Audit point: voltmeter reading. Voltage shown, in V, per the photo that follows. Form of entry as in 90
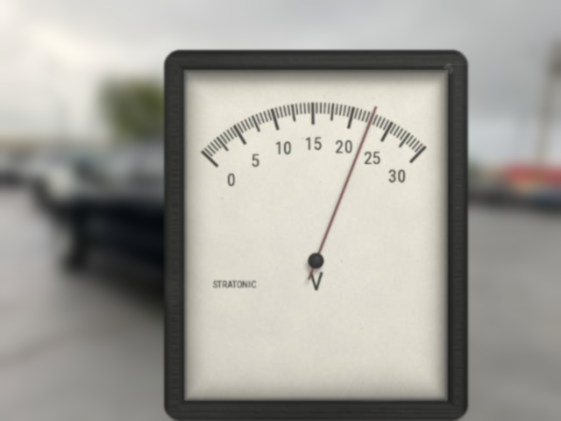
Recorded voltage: 22.5
